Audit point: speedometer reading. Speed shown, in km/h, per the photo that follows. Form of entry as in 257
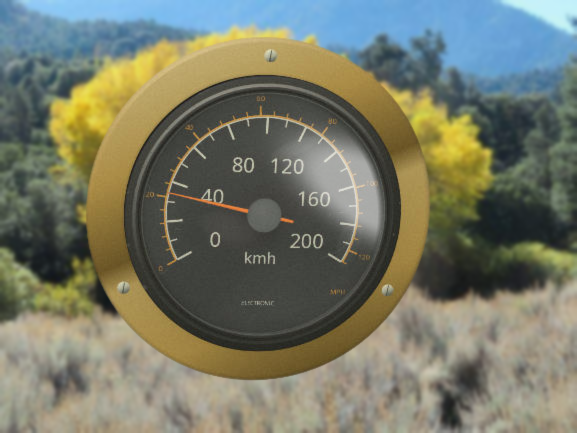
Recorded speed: 35
